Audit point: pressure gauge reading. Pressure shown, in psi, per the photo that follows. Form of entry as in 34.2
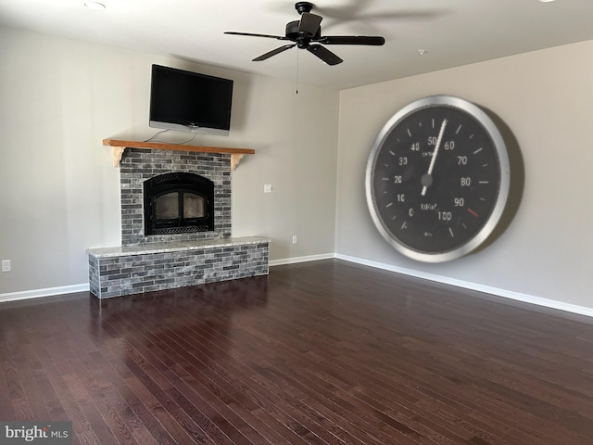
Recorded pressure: 55
